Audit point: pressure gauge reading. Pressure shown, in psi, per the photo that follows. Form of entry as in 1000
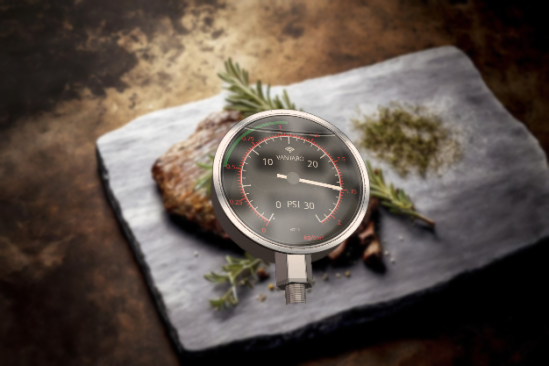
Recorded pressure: 25
